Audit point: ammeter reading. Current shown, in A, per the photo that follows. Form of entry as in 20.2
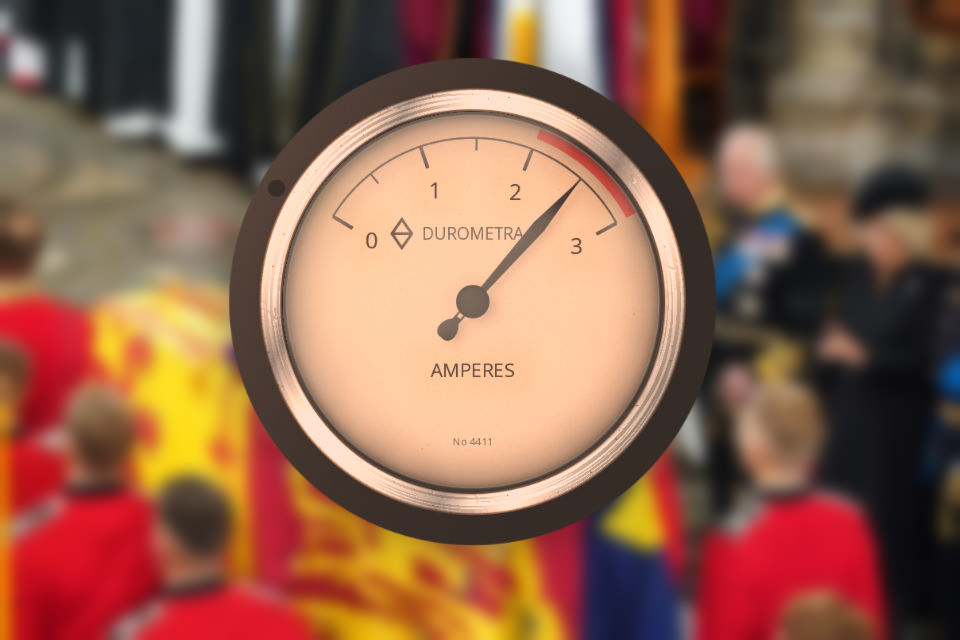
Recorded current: 2.5
